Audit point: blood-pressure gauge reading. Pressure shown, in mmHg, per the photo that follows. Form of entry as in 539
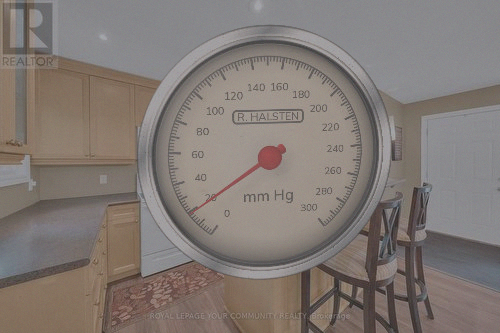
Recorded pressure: 20
